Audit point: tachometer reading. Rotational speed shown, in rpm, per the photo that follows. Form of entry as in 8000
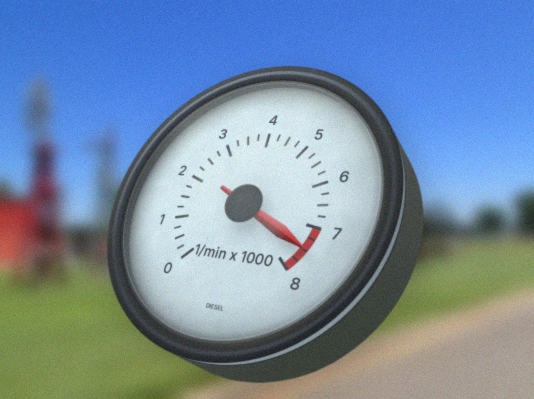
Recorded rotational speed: 7500
